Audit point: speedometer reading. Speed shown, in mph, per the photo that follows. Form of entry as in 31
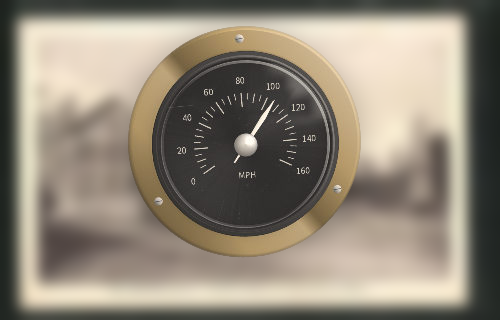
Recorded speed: 105
